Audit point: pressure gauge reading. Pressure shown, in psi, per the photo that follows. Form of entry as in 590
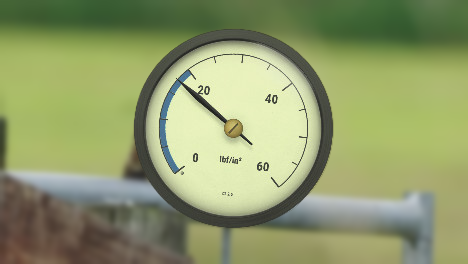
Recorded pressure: 17.5
